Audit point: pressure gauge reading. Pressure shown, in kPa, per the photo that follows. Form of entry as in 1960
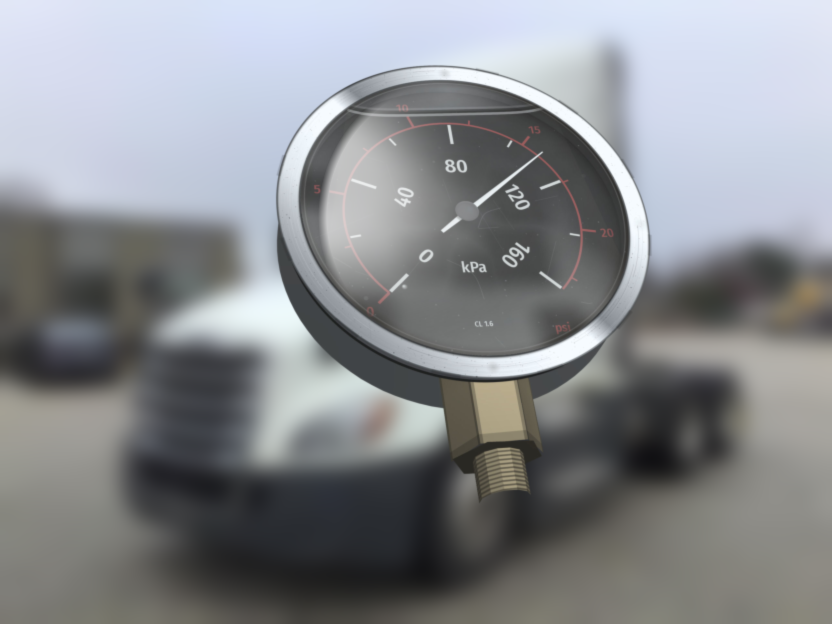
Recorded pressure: 110
